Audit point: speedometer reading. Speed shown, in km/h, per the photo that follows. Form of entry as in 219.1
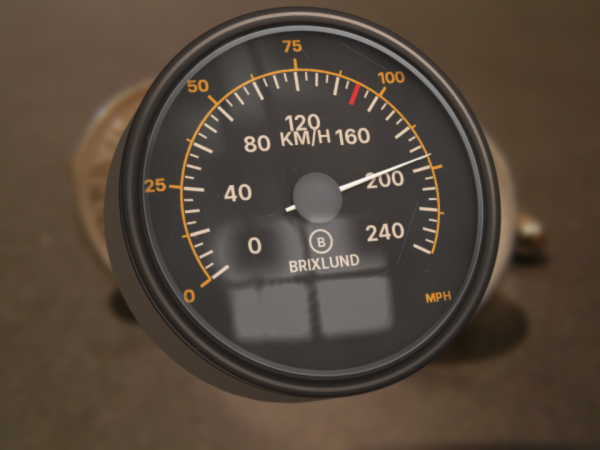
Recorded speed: 195
